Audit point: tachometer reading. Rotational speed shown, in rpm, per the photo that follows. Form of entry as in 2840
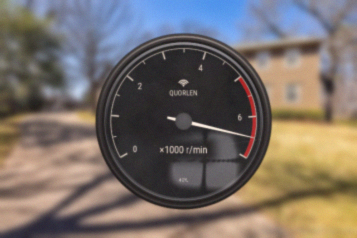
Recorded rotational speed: 6500
